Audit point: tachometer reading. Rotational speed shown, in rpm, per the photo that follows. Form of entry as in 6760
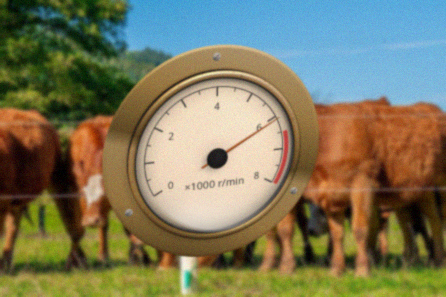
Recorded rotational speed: 6000
